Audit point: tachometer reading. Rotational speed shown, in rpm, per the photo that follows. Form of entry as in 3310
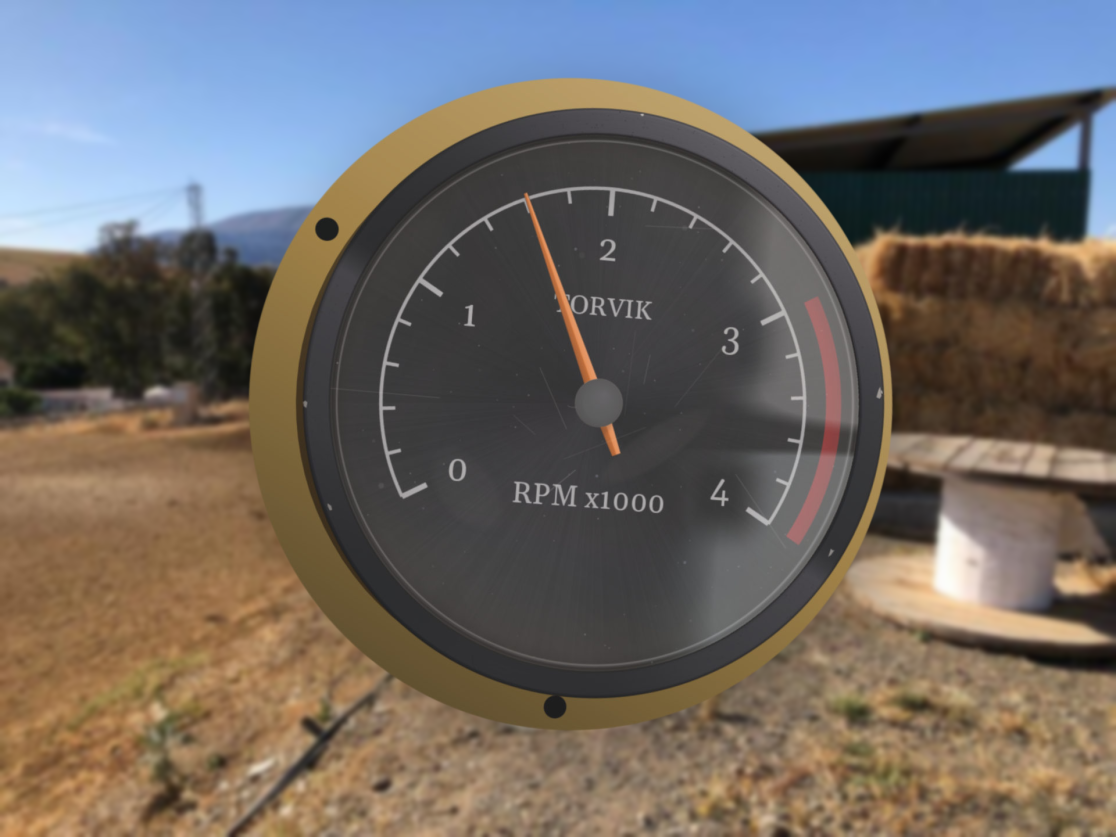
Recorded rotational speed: 1600
